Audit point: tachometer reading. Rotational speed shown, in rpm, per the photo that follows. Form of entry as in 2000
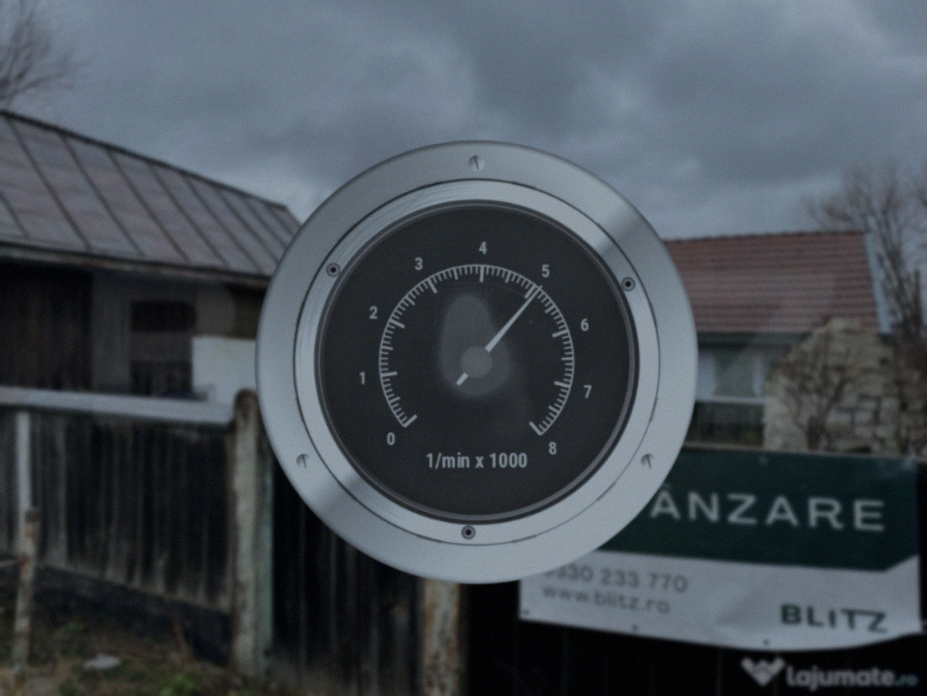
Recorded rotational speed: 5100
